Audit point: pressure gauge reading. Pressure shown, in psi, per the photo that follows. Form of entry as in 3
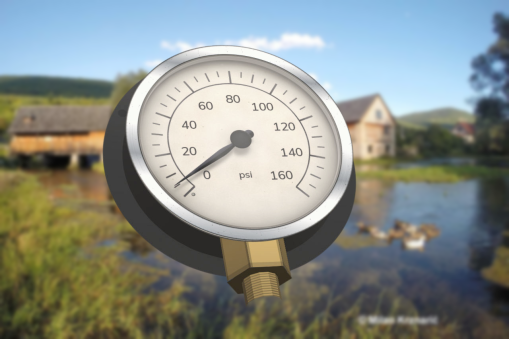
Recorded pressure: 5
